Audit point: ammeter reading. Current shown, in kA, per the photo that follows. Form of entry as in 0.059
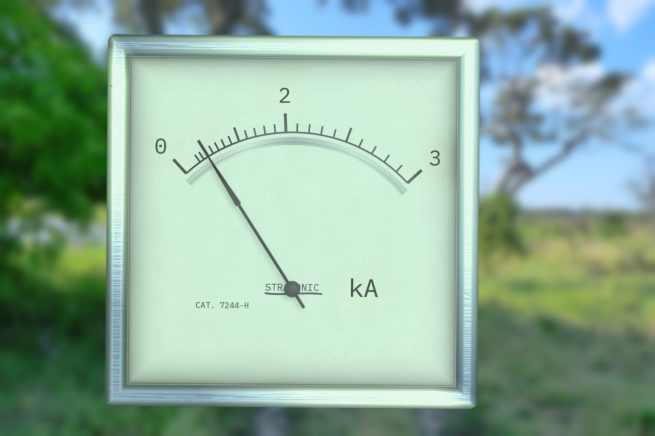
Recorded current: 1
